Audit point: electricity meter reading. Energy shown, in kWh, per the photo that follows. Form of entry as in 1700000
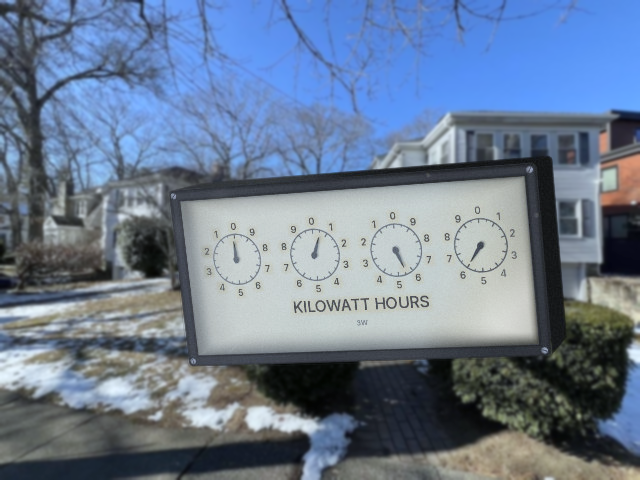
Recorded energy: 56
